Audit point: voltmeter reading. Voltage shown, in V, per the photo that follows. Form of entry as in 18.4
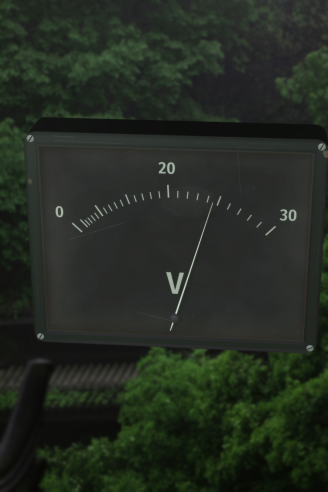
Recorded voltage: 24.5
